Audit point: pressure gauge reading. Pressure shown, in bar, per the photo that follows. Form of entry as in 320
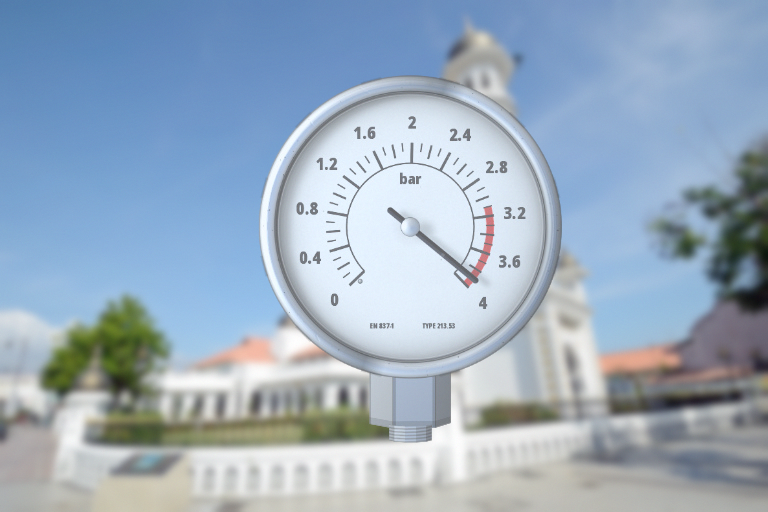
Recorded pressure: 3.9
